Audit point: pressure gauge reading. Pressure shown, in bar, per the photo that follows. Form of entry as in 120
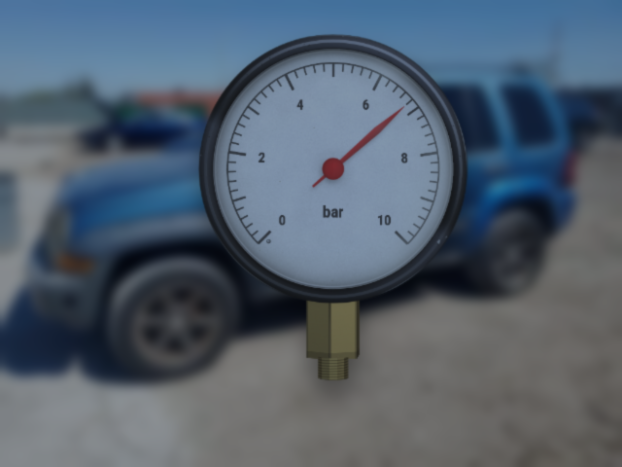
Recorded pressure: 6.8
